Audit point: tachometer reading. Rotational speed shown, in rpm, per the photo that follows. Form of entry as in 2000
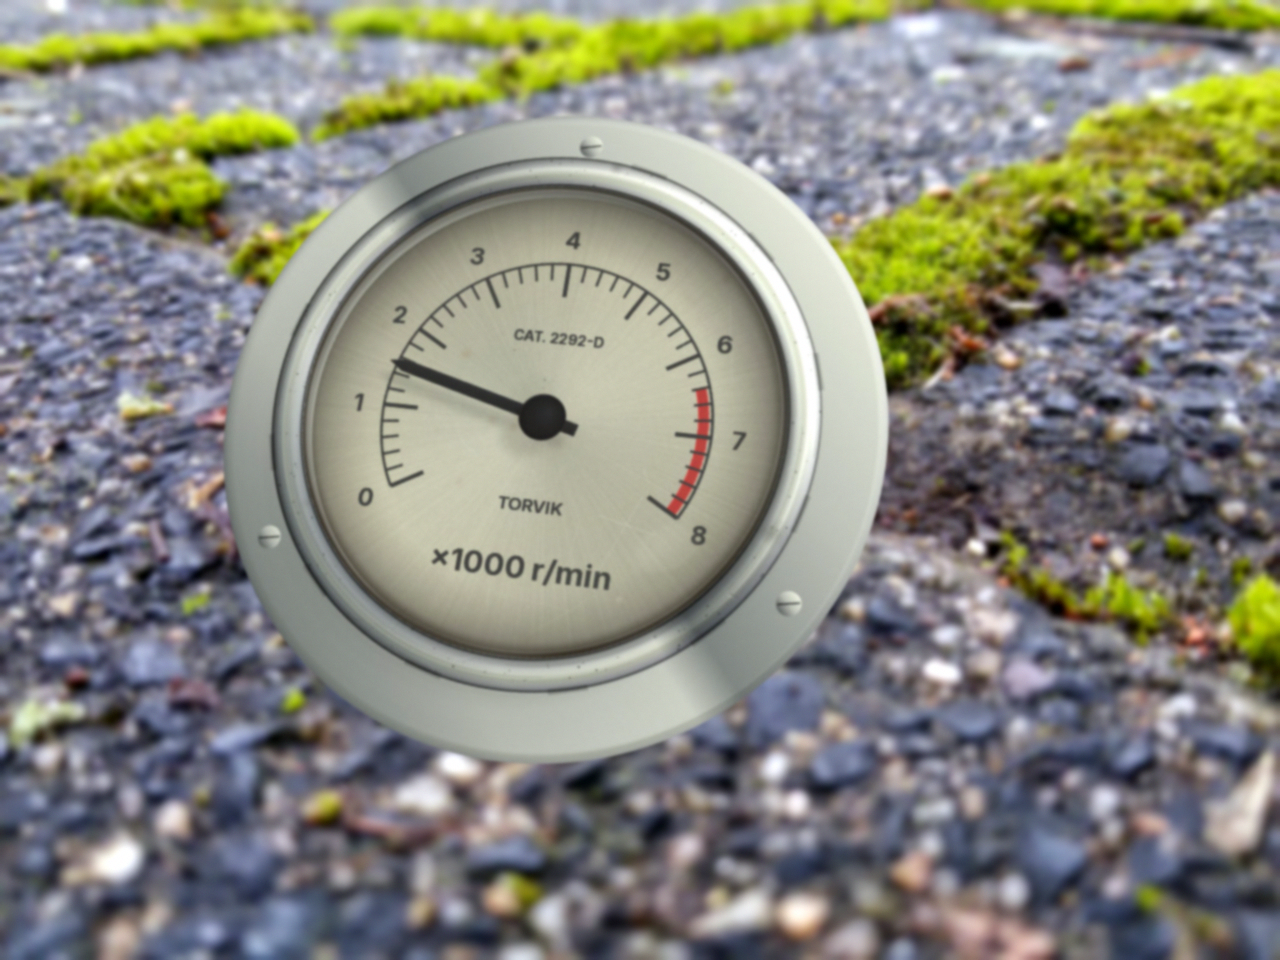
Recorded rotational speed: 1500
